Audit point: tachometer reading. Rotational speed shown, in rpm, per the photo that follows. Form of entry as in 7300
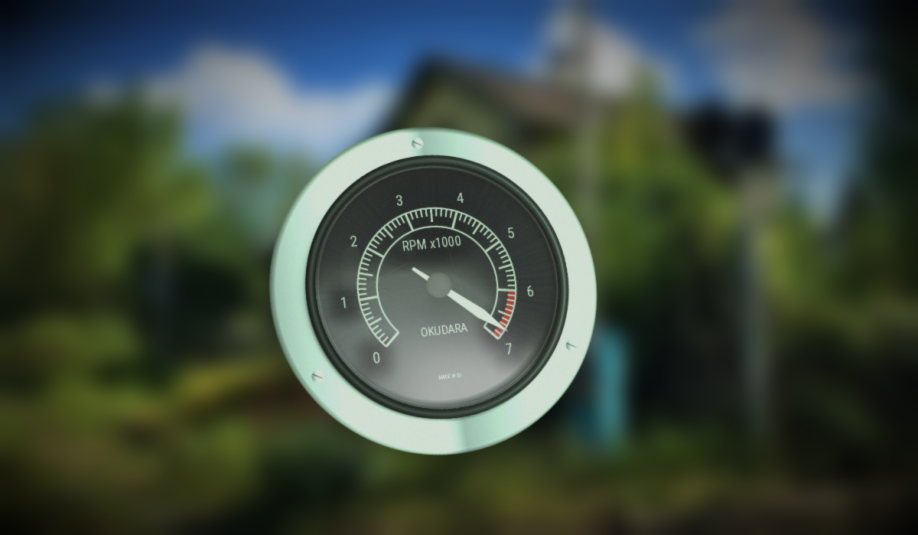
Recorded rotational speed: 6800
